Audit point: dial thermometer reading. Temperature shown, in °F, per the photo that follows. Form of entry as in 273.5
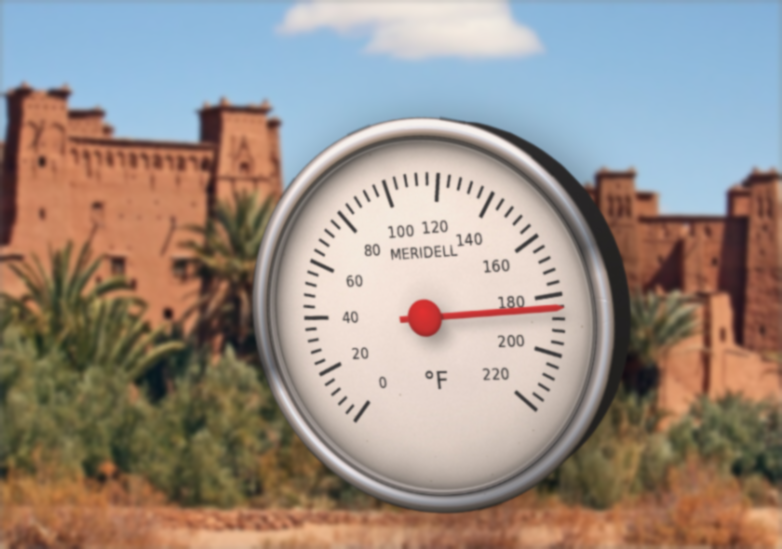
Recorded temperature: 184
